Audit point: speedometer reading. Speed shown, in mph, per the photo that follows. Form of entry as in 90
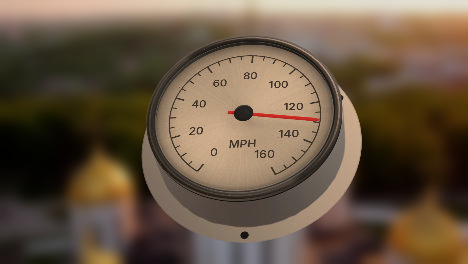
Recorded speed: 130
